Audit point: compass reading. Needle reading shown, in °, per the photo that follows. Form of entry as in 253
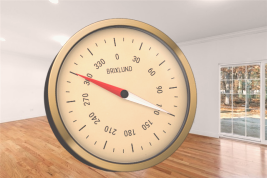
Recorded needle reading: 300
